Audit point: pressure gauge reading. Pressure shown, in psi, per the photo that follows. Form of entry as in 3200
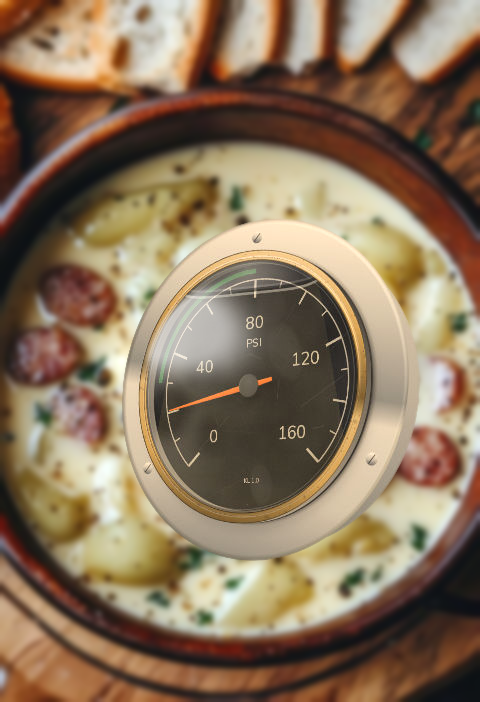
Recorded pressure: 20
